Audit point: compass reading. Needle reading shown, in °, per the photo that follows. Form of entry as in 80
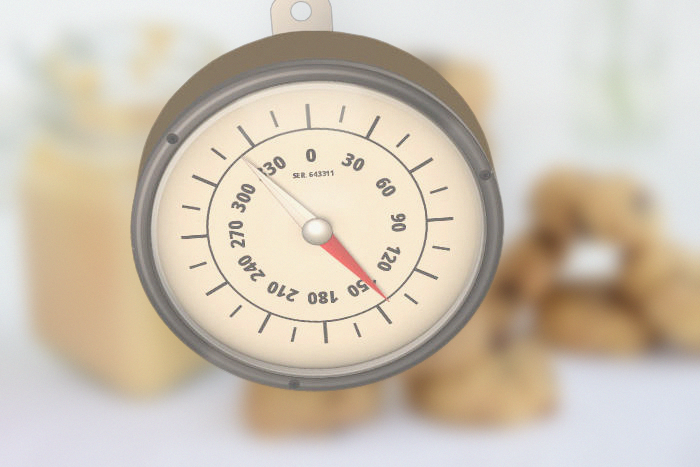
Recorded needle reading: 142.5
